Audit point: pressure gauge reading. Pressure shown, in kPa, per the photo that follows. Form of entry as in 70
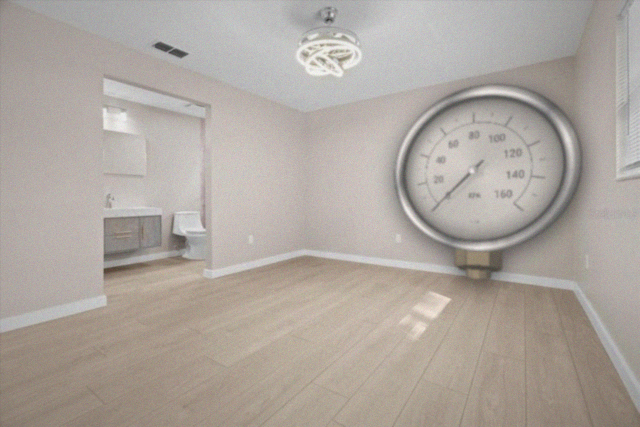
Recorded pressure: 0
